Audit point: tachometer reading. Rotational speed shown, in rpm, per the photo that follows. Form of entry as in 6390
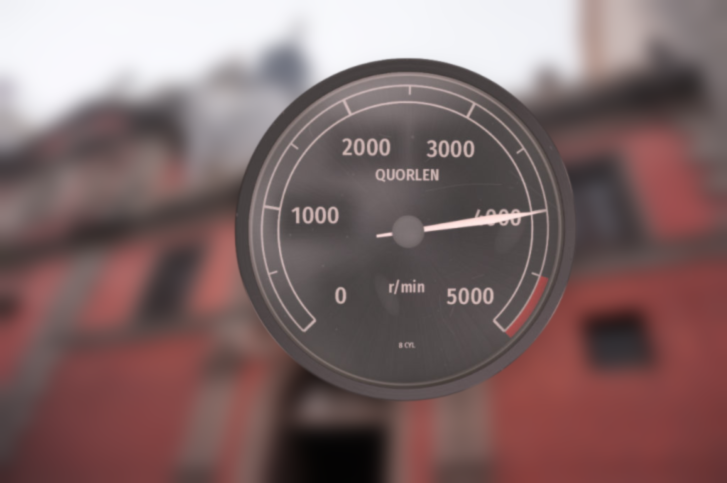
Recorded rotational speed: 4000
